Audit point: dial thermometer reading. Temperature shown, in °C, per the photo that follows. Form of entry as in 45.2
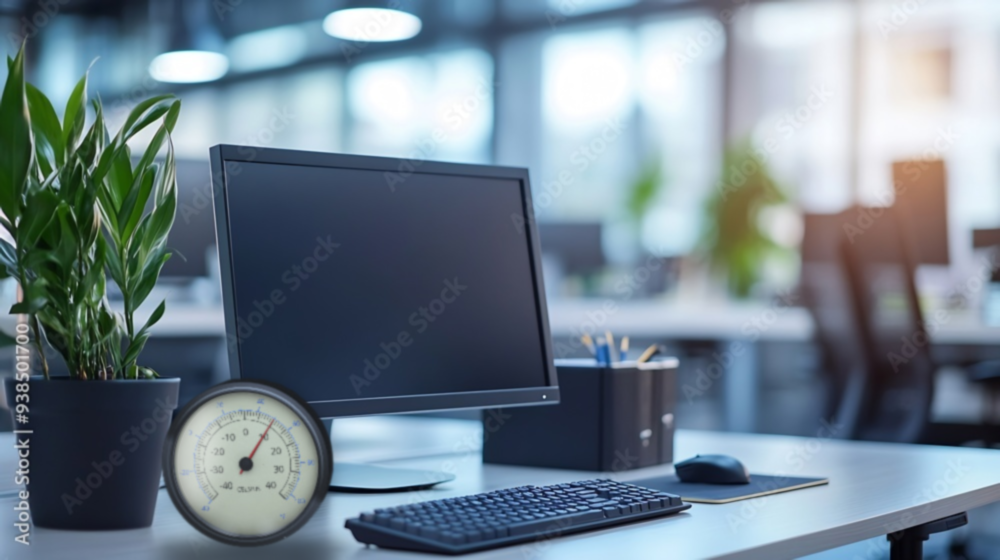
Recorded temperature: 10
